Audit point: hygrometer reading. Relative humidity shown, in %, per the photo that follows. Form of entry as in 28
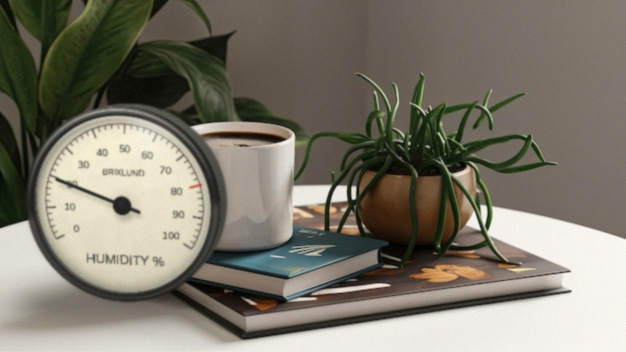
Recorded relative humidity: 20
